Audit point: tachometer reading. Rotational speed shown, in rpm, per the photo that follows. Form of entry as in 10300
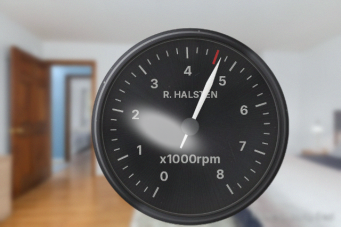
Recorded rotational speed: 4700
